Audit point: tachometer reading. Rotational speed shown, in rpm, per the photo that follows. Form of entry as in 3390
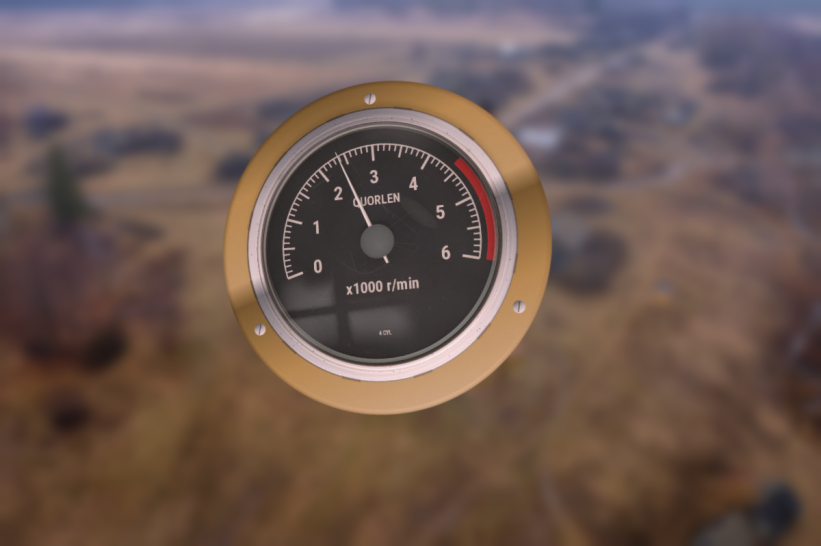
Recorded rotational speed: 2400
